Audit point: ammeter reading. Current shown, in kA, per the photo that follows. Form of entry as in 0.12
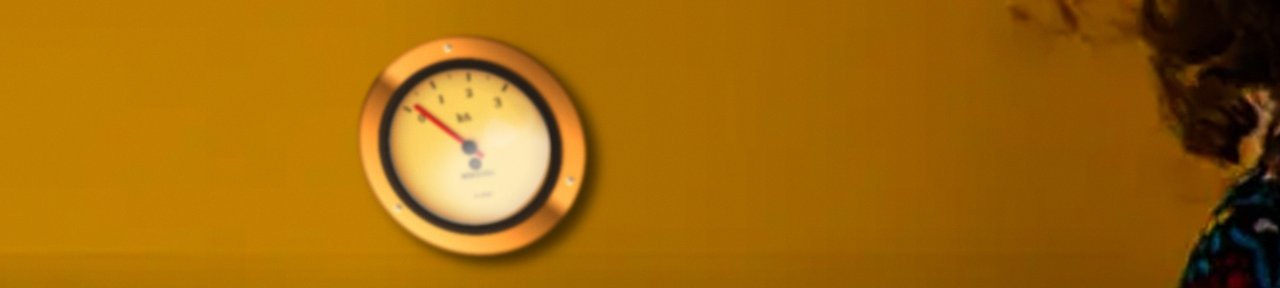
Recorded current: 0.25
